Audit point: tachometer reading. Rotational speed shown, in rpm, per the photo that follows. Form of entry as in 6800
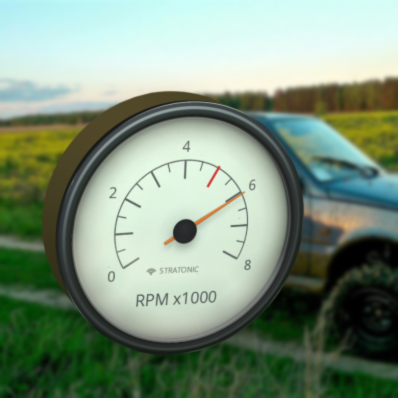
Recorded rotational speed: 6000
